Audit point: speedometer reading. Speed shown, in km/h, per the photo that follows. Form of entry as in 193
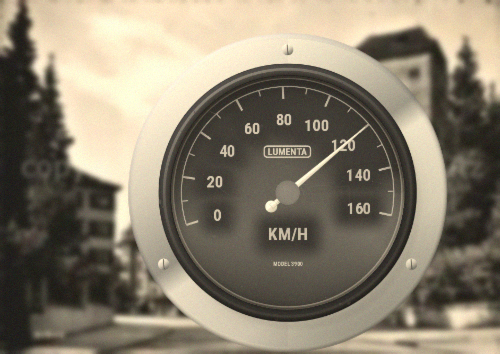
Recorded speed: 120
